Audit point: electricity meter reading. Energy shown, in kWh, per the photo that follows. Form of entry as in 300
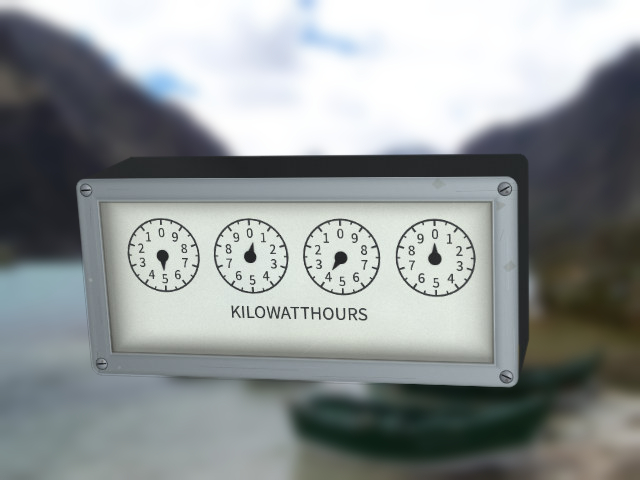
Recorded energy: 5040
